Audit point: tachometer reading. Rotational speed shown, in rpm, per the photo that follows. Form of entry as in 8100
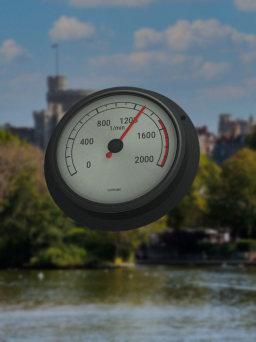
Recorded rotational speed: 1300
